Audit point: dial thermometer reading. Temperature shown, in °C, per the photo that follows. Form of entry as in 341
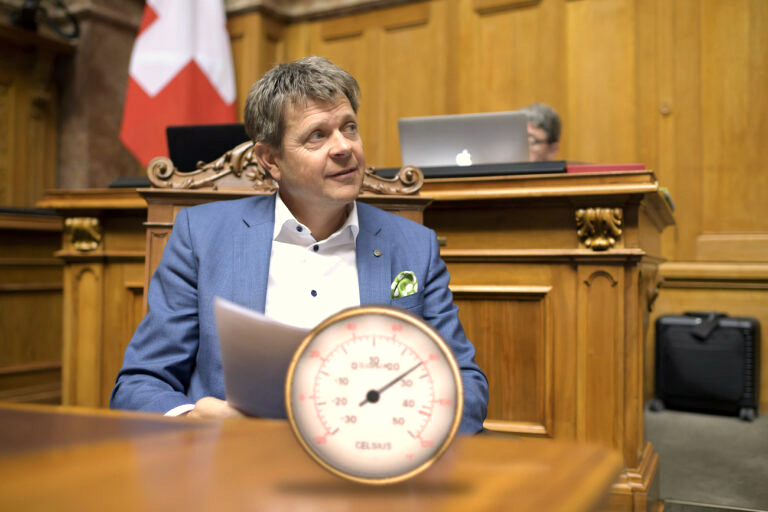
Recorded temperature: 26
